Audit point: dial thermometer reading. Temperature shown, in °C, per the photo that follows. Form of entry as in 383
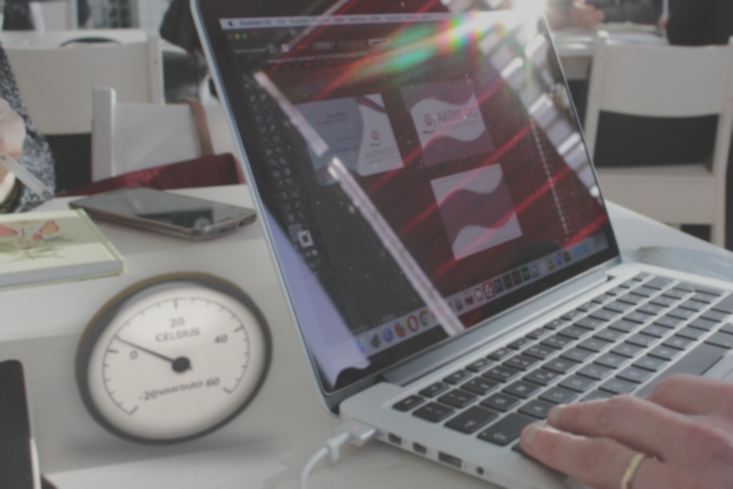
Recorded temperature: 4
